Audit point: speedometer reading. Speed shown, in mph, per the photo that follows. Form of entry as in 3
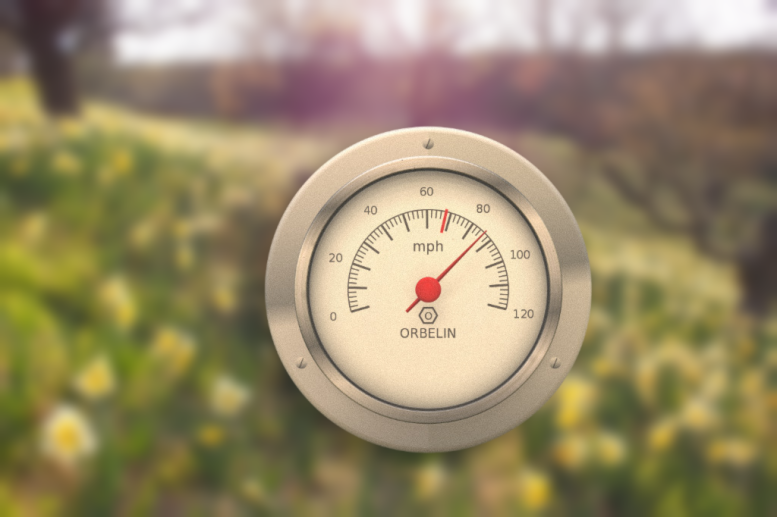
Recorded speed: 86
